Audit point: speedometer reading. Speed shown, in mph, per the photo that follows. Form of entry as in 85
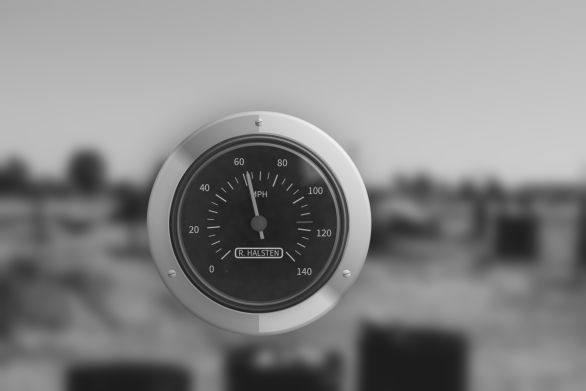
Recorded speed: 62.5
